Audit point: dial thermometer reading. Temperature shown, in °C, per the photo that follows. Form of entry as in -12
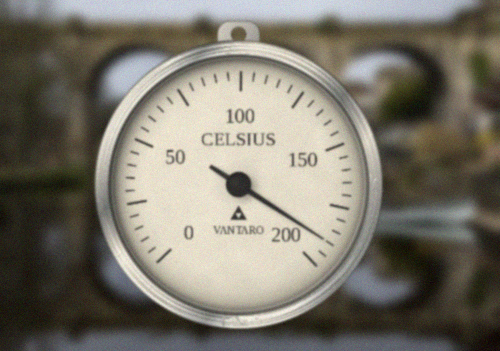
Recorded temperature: 190
